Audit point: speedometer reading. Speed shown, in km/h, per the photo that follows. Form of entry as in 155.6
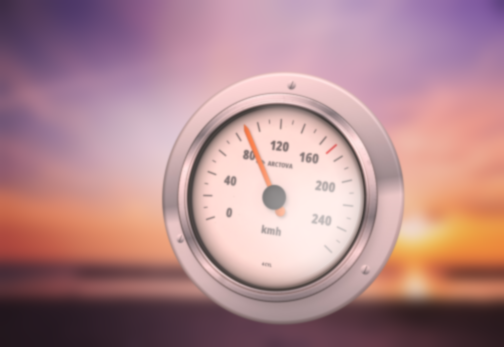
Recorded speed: 90
